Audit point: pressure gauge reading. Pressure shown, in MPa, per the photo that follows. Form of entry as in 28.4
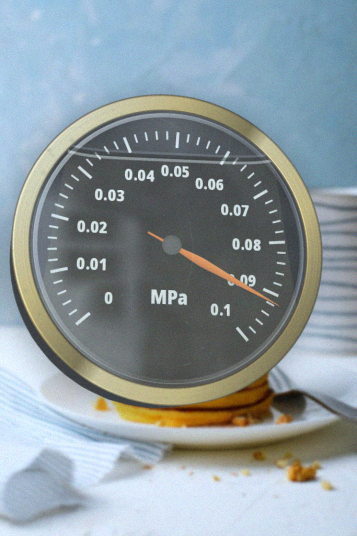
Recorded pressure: 0.092
